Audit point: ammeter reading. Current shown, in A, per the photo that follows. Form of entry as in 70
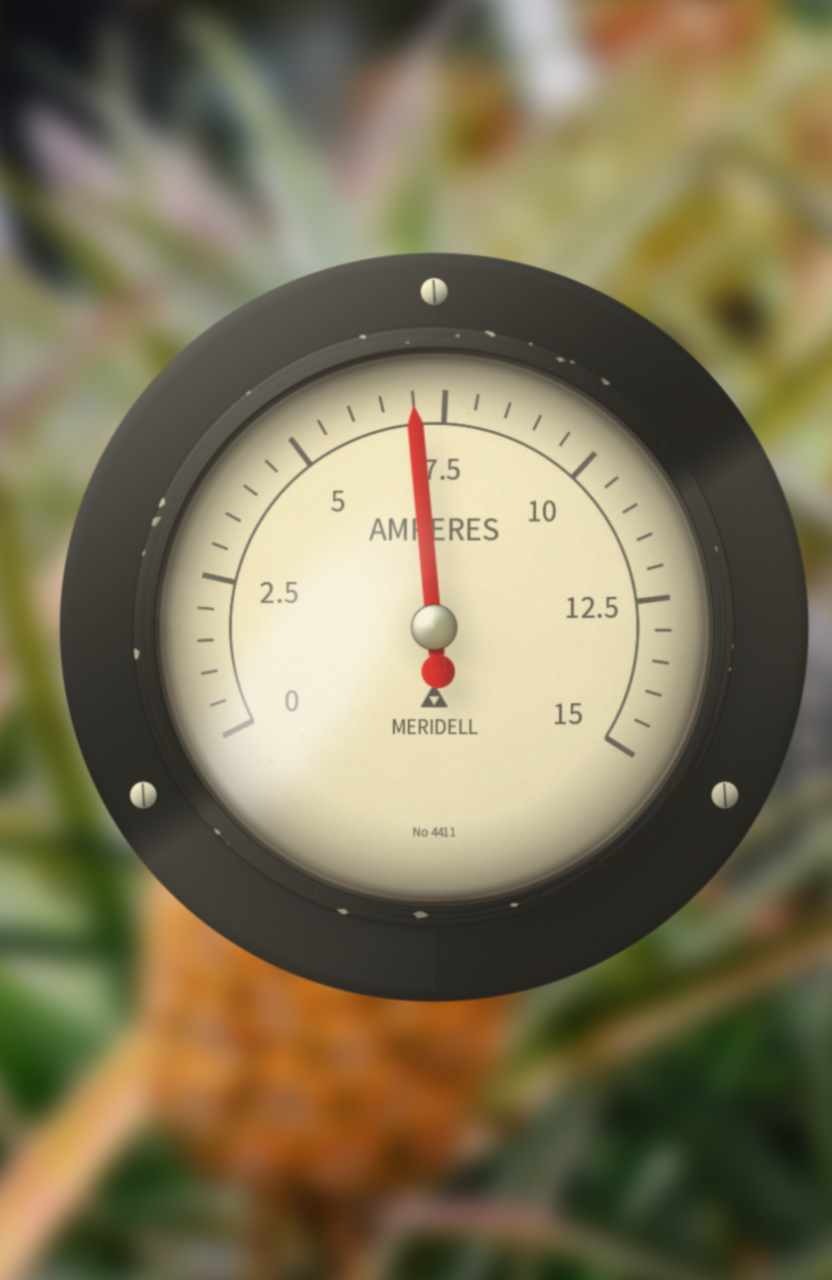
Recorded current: 7
